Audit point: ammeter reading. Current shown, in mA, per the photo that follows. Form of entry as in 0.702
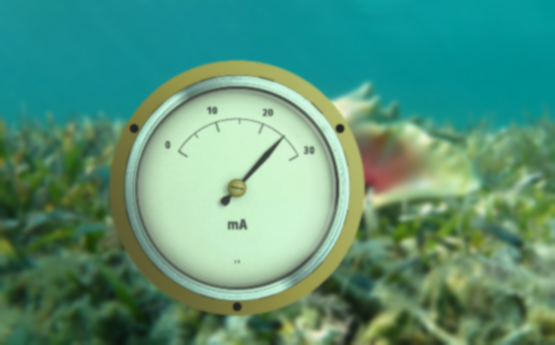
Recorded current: 25
